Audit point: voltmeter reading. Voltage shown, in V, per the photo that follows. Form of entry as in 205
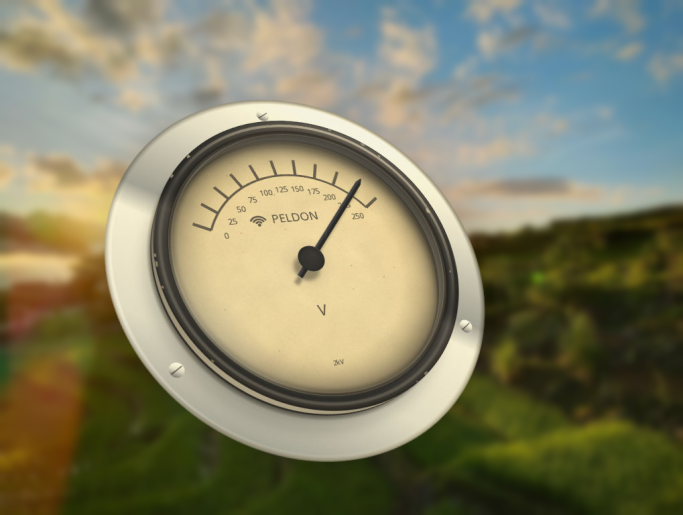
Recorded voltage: 225
